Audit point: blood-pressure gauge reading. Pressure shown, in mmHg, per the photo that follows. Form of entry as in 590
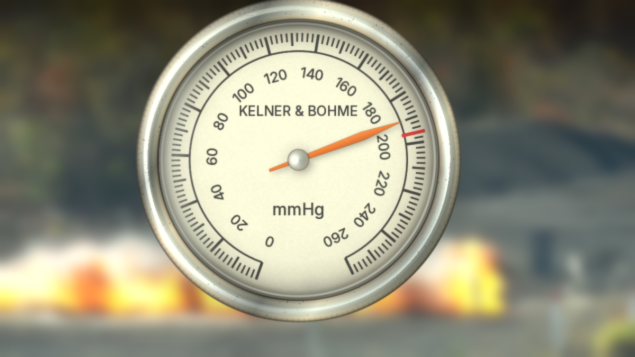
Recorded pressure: 190
